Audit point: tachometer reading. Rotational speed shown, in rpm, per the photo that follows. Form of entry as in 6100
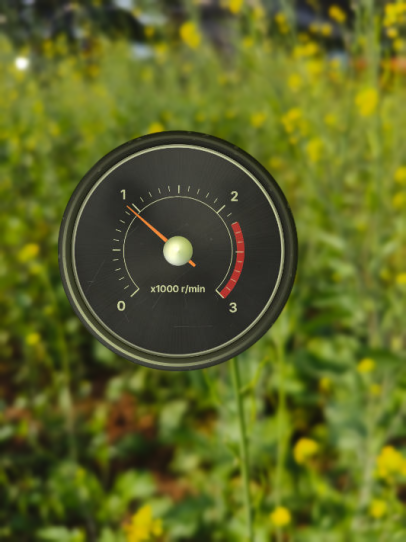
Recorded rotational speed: 950
